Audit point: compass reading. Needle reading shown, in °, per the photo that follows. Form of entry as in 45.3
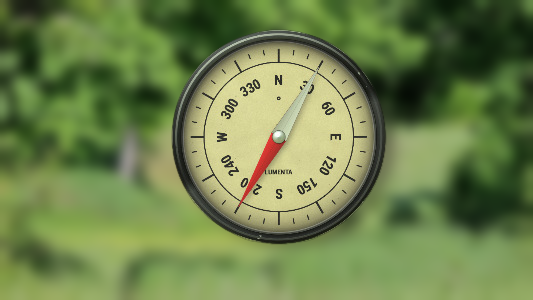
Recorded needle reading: 210
